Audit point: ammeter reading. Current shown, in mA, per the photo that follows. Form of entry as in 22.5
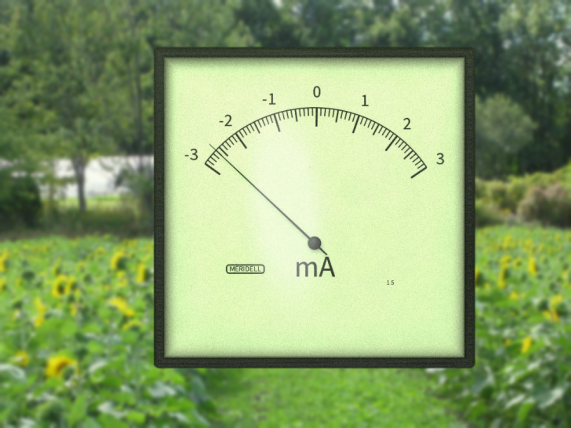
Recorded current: -2.6
